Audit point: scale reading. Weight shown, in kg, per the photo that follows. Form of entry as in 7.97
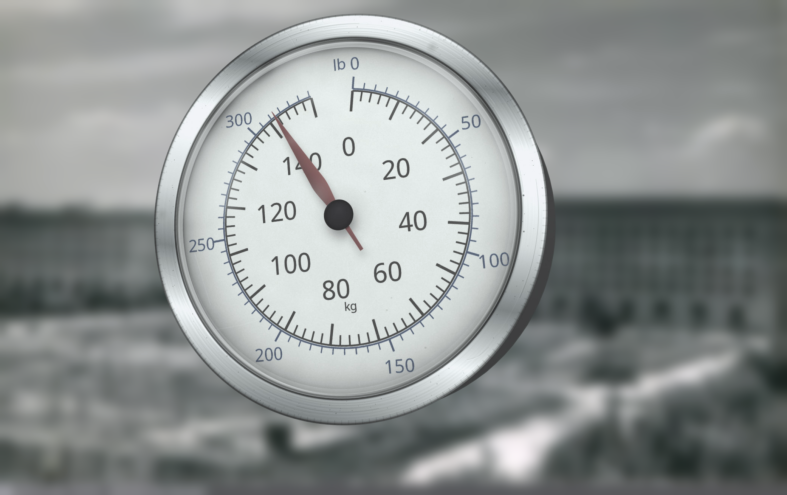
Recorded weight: 142
